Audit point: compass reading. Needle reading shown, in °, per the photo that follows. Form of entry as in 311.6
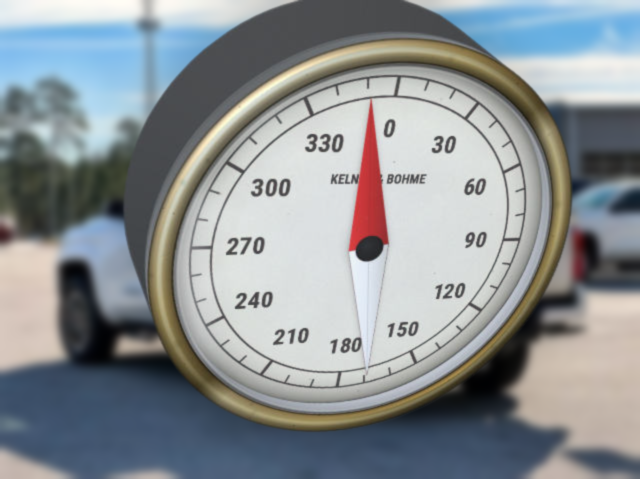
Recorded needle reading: 350
